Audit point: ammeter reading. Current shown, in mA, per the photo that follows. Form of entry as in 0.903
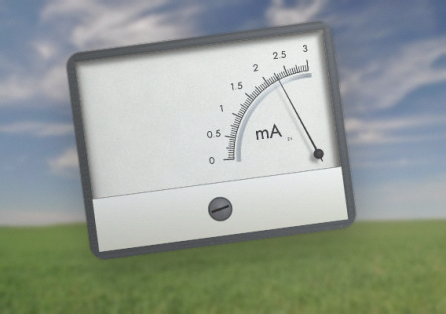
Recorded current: 2.25
